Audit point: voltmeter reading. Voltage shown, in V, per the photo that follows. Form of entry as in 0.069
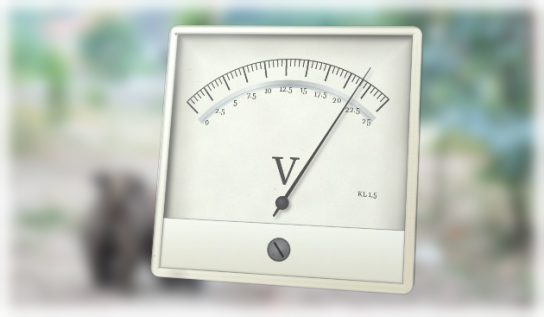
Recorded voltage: 21.5
